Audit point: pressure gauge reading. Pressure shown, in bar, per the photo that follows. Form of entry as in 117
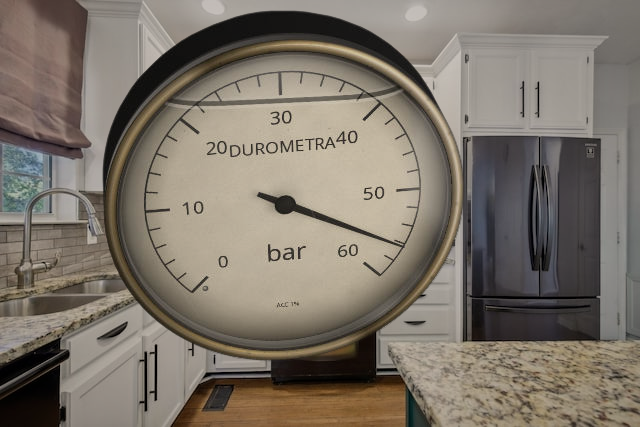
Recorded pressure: 56
